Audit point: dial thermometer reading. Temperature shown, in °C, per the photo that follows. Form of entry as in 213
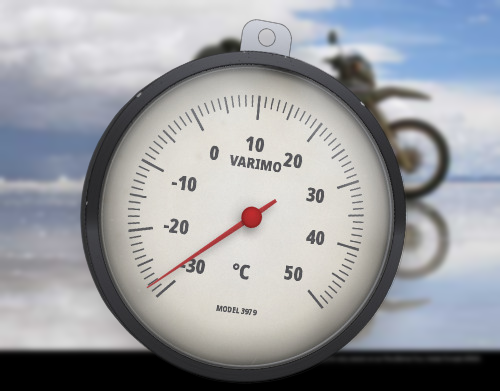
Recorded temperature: -28
